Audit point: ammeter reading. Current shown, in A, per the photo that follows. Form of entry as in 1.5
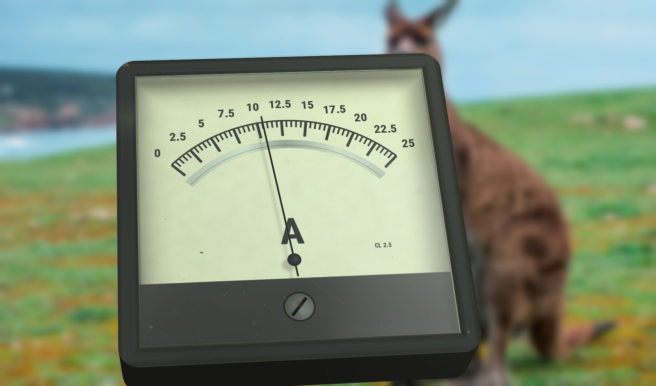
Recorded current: 10.5
